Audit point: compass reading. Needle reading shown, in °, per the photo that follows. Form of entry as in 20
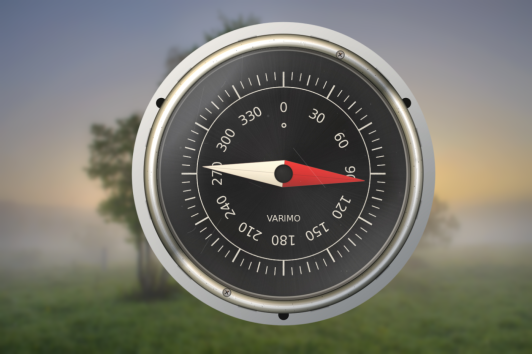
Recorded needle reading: 95
